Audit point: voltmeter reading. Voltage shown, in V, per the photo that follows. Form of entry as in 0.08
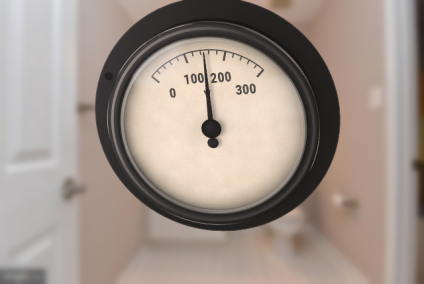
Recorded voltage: 150
